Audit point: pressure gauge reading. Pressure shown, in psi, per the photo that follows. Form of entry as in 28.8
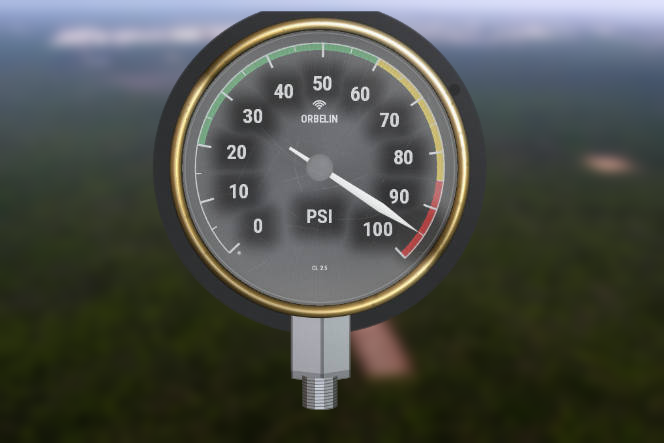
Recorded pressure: 95
